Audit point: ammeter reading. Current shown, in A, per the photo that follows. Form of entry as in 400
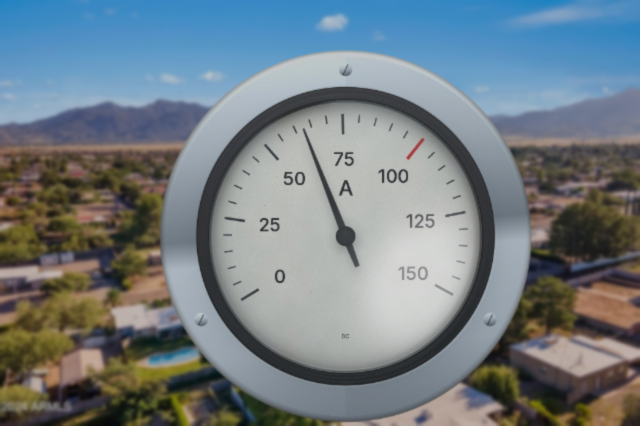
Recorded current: 62.5
